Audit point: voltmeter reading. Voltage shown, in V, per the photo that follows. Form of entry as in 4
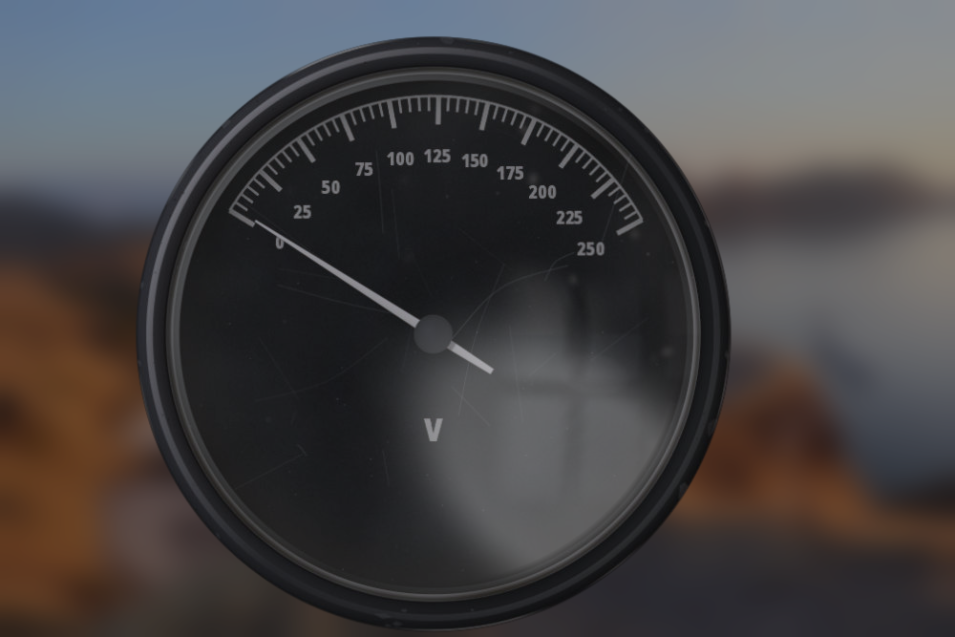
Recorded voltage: 2.5
